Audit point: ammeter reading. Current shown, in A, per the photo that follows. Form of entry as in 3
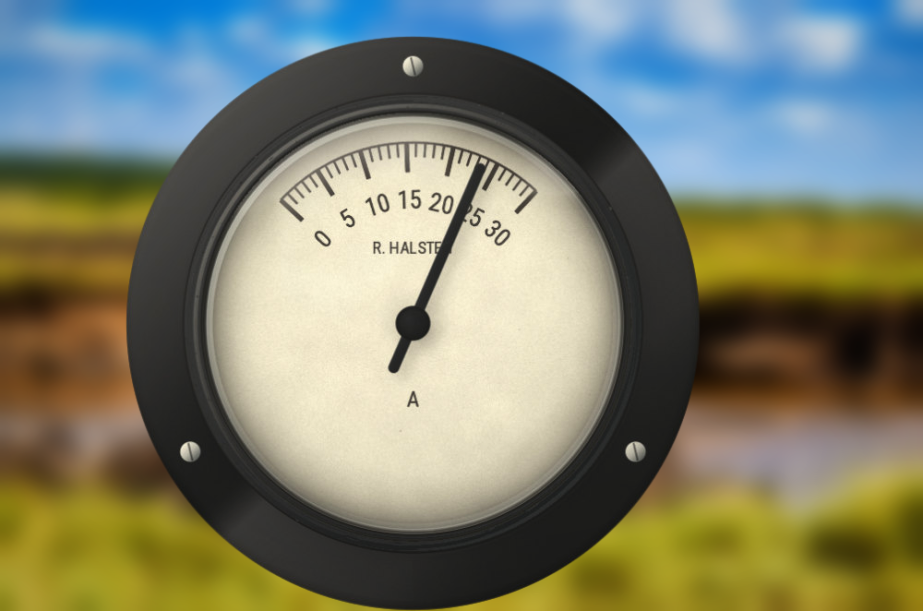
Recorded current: 23.5
